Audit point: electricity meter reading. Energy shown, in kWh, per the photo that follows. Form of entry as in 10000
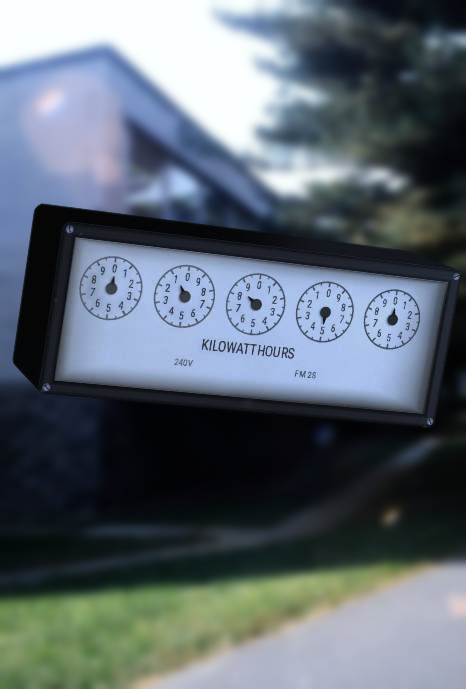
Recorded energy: 850
